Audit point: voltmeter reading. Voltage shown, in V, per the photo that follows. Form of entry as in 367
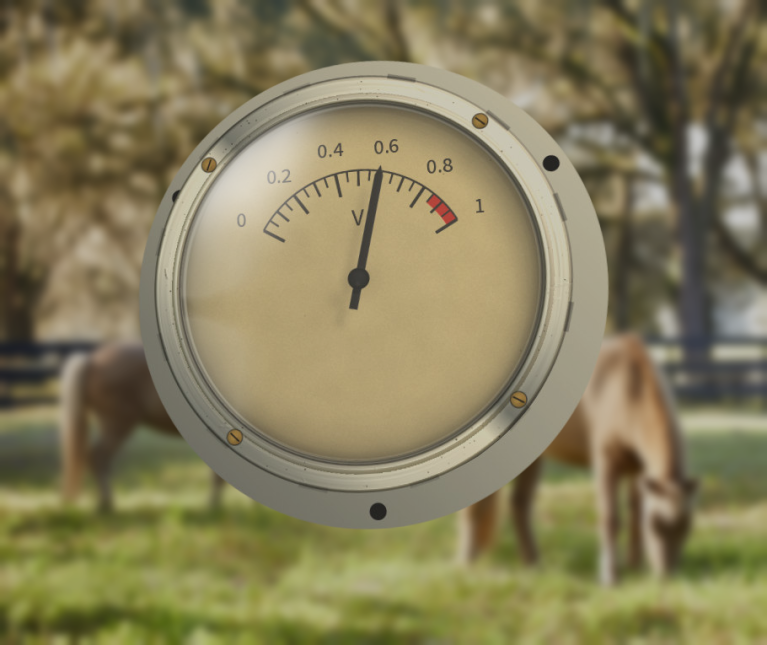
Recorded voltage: 0.6
